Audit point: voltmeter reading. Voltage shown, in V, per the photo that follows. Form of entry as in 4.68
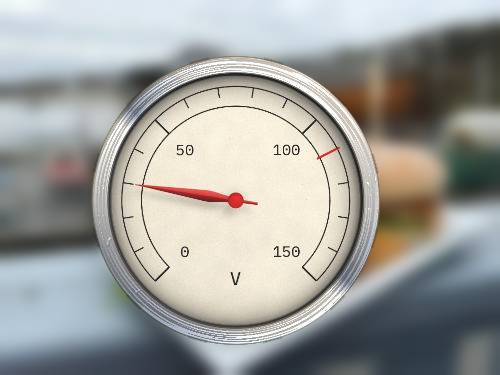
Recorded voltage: 30
